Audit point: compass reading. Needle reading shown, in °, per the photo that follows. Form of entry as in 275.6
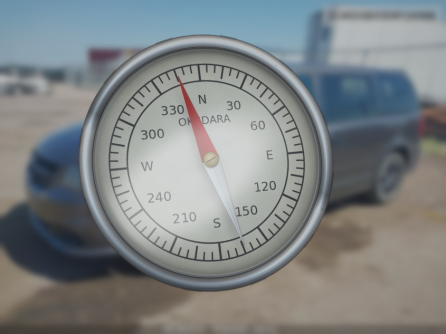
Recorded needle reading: 345
